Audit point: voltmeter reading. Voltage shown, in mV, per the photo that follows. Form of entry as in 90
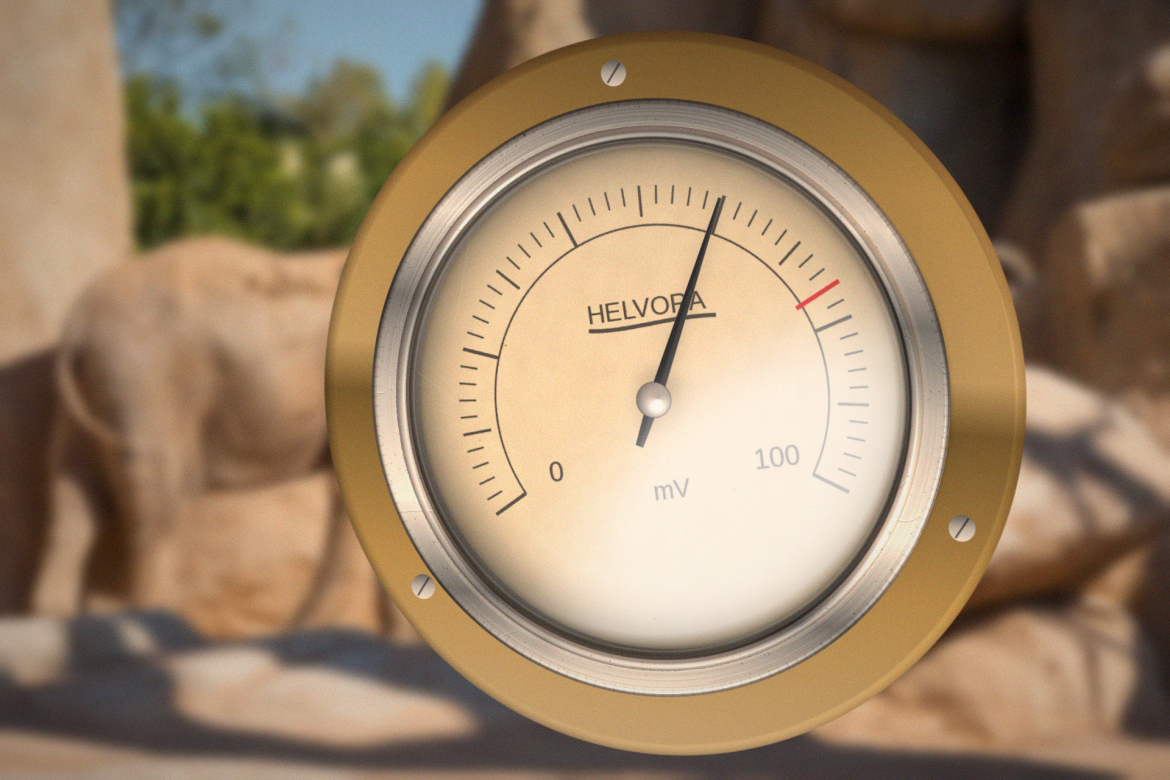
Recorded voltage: 60
